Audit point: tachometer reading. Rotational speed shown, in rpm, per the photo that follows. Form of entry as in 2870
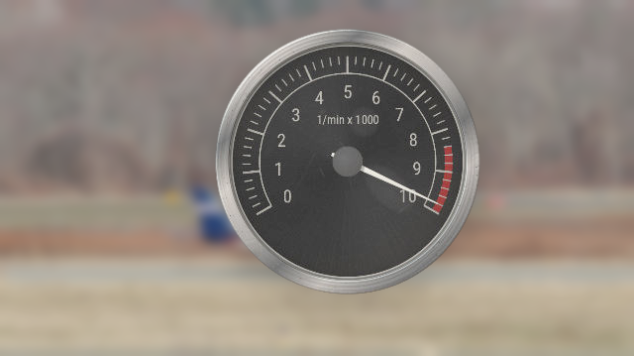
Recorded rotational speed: 9800
